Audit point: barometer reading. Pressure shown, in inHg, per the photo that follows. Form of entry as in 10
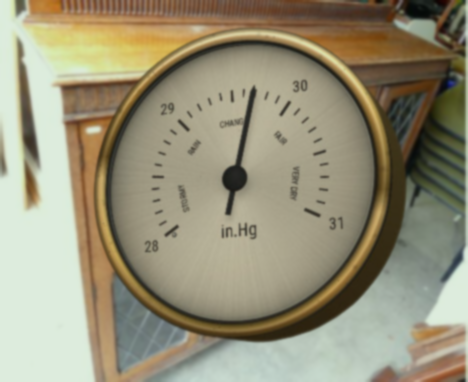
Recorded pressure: 29.7
